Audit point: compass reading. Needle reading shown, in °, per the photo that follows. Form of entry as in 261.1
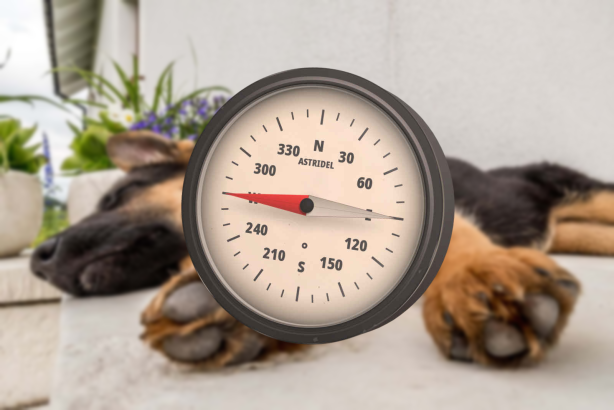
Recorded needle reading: 270
